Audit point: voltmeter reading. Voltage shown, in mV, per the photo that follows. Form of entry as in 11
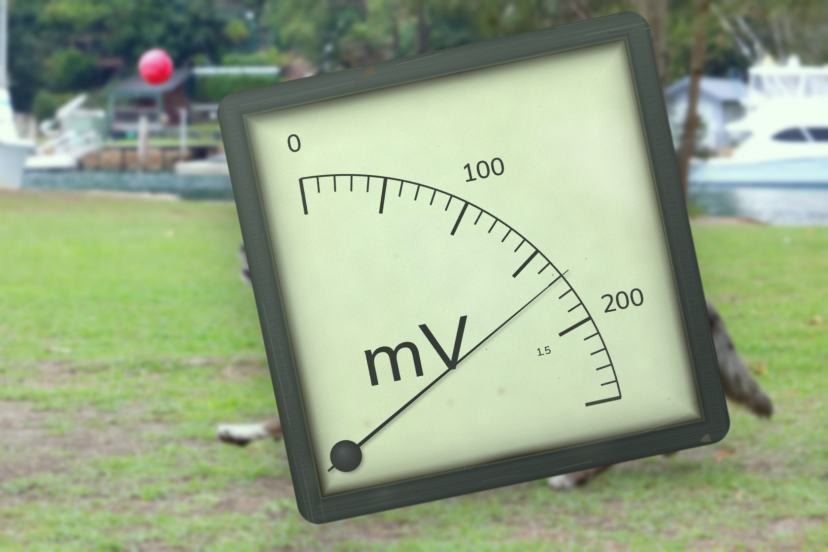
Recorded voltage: 170
